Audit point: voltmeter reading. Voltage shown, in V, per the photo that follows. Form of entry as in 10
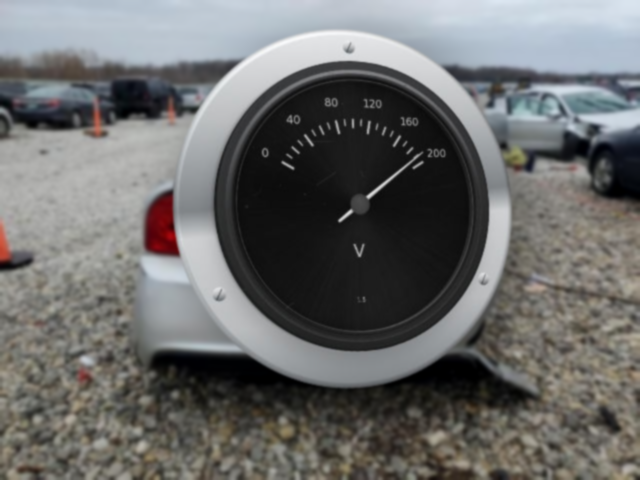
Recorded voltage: 190
